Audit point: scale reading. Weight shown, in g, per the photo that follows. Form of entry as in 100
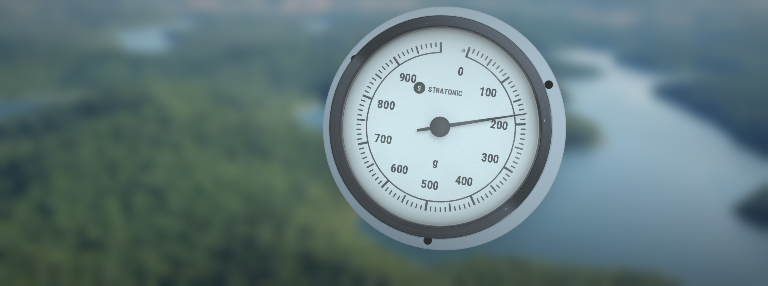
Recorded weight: 180
